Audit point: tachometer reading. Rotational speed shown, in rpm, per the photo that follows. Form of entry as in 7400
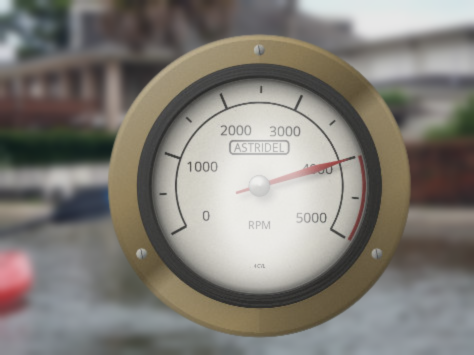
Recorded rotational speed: 4000
